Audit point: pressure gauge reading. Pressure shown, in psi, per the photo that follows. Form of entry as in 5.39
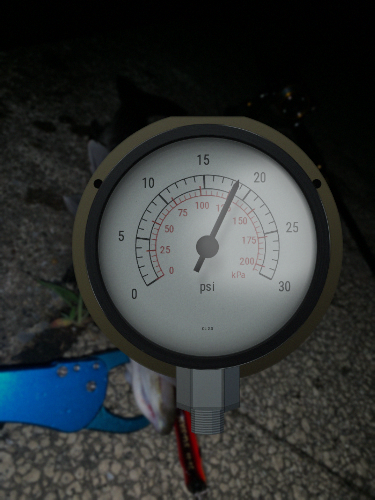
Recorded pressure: 18.5
